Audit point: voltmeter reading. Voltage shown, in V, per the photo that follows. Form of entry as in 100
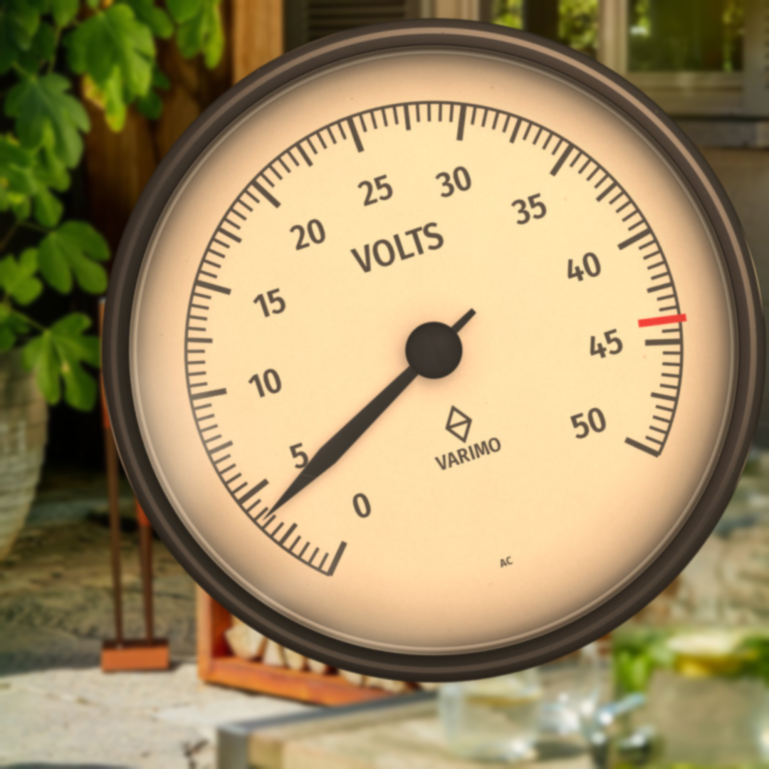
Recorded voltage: 3.75
